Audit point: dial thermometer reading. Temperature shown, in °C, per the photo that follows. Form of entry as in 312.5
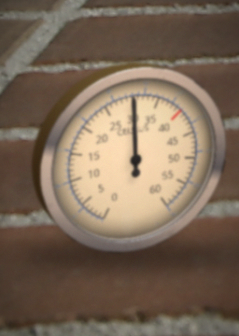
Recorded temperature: 30
